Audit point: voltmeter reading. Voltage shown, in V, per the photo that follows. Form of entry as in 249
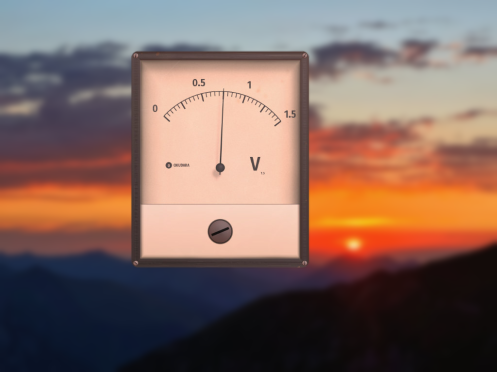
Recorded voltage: 0.75
